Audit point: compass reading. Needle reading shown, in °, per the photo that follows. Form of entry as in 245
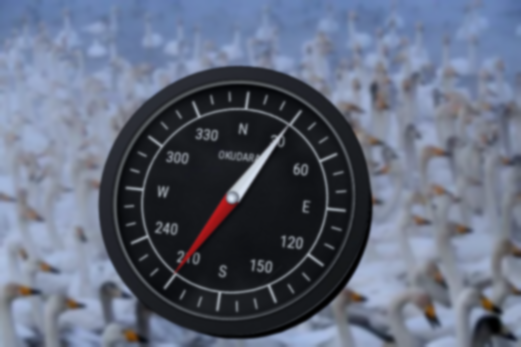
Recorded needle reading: 210
